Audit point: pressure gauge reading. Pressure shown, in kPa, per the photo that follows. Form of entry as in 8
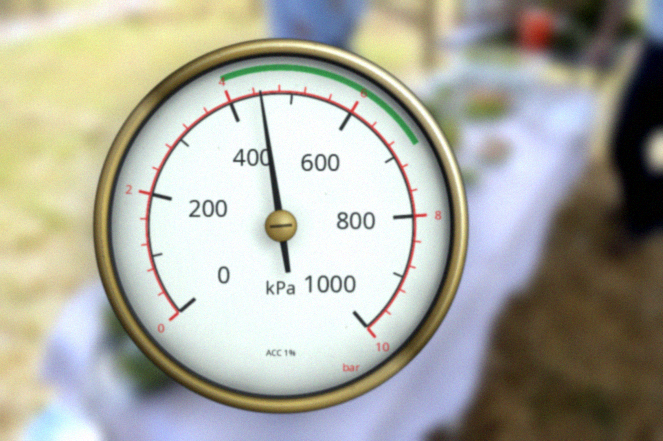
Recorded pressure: 450
